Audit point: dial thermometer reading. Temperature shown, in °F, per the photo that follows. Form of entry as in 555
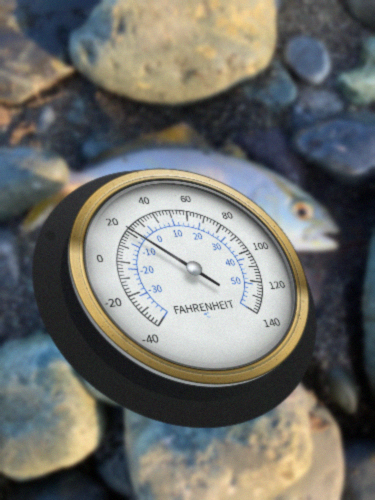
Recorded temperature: 20
